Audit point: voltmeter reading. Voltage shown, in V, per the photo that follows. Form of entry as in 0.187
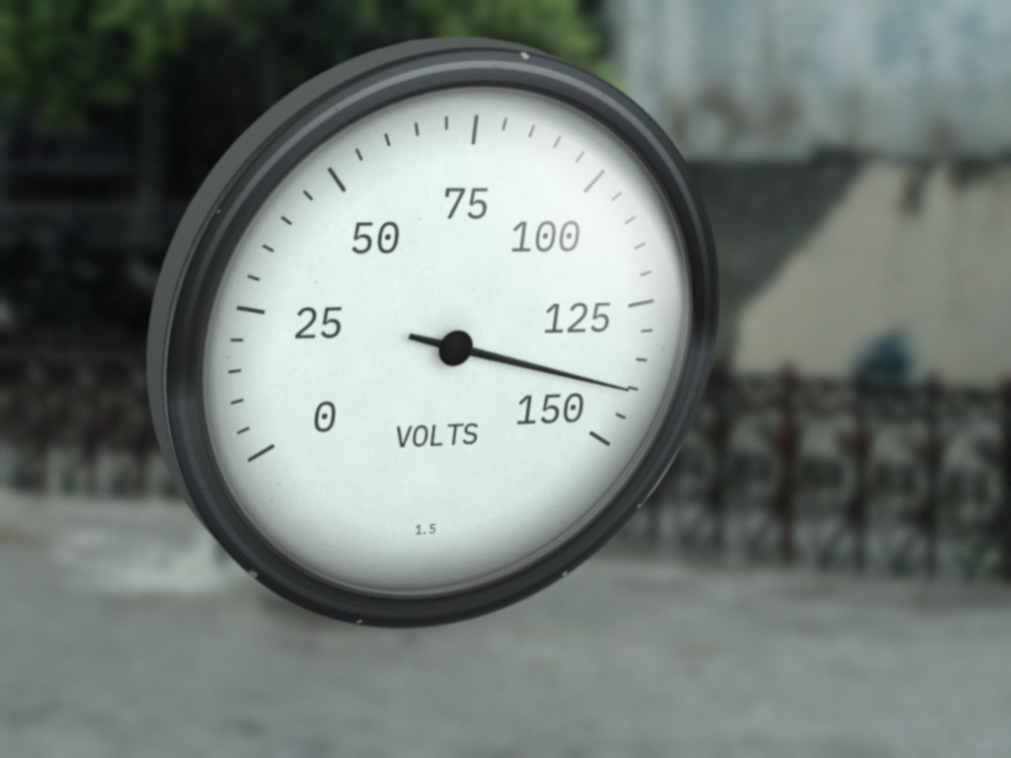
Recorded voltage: 140
